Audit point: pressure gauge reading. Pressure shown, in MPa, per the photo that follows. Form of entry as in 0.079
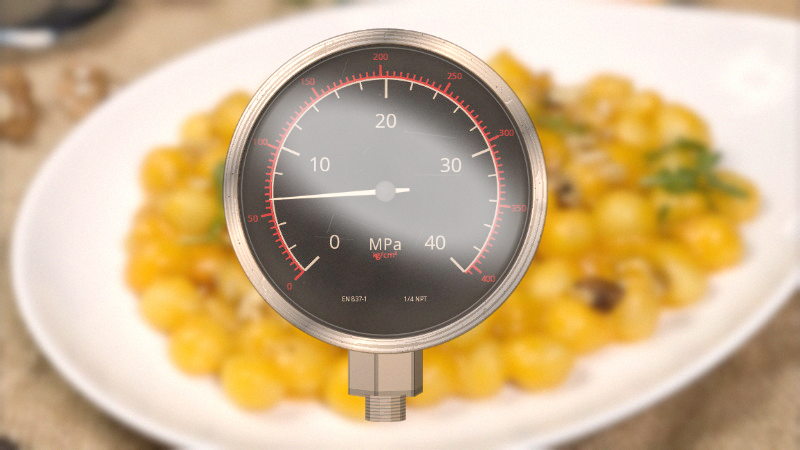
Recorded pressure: 6
